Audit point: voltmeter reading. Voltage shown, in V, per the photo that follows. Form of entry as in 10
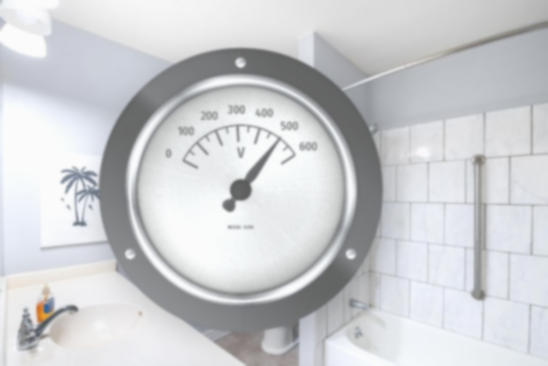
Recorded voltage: 500
